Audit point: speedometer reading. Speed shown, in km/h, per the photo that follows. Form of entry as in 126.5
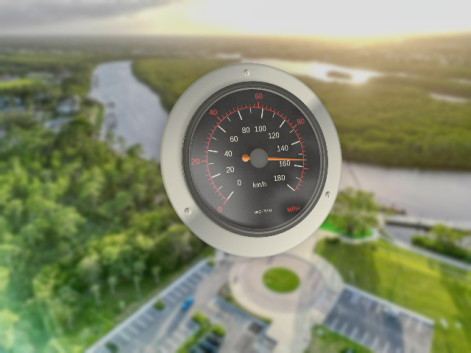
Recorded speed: 155
